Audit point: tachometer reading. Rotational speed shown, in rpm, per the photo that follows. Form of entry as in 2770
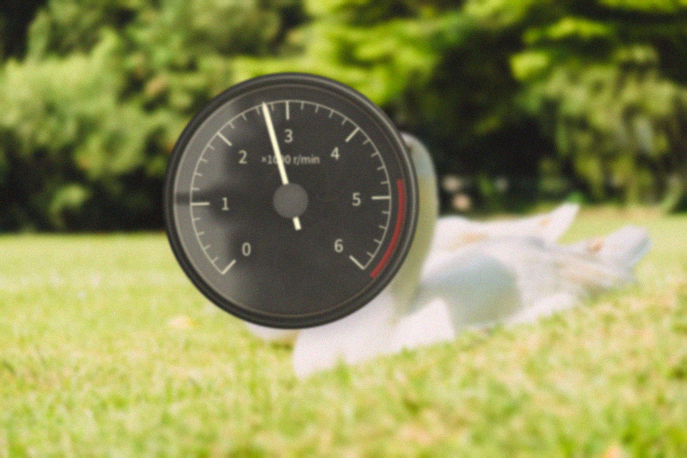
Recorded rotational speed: 2700
